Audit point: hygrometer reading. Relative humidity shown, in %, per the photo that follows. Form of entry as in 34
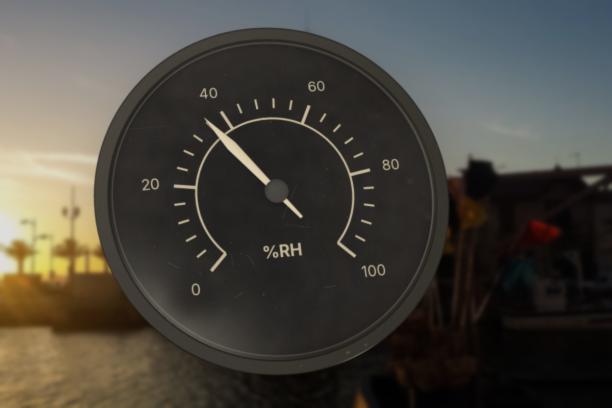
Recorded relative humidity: 36
